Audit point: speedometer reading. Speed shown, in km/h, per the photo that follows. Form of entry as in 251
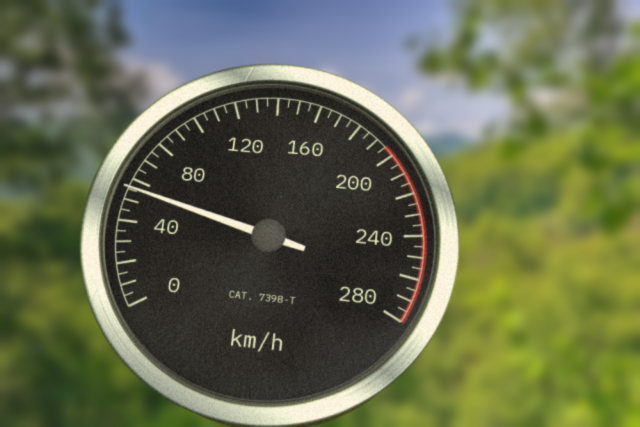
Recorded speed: 55
